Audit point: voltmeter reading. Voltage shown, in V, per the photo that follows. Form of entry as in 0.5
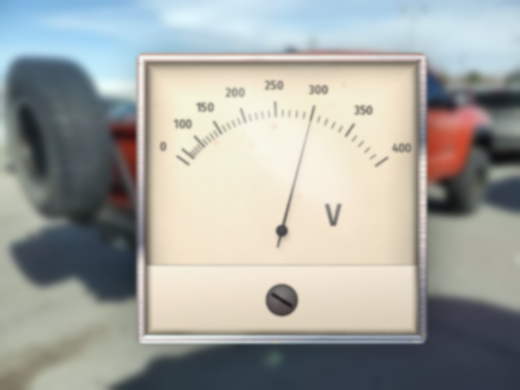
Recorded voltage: 300
